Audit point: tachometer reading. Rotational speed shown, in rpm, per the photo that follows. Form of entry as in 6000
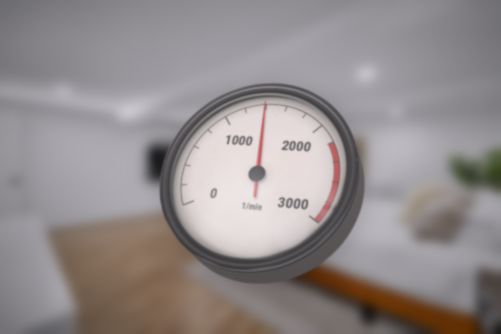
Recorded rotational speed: 1400
